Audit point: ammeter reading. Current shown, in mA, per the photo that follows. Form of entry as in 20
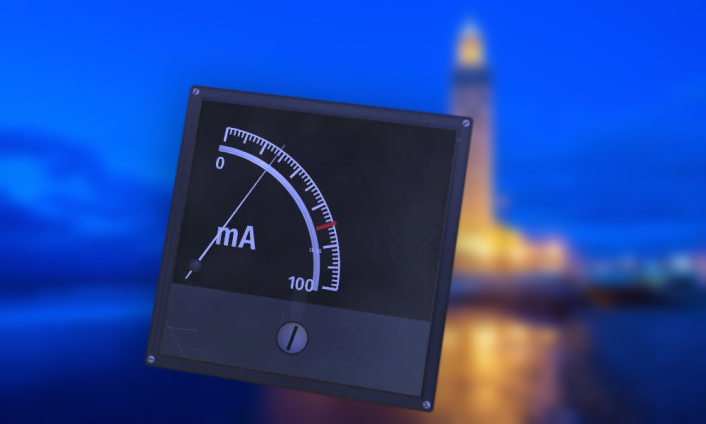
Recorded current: 28
